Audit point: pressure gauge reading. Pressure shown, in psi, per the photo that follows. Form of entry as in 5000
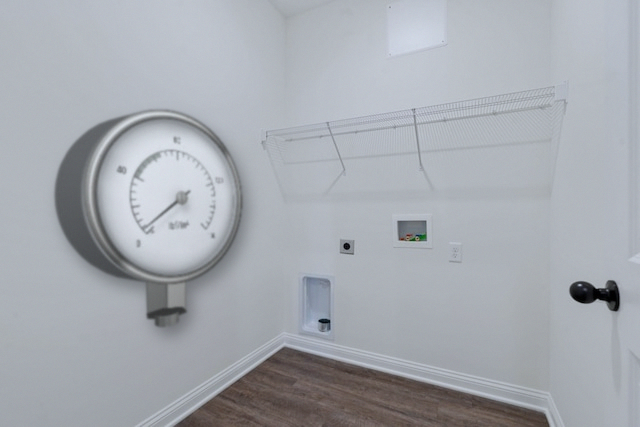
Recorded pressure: 5
